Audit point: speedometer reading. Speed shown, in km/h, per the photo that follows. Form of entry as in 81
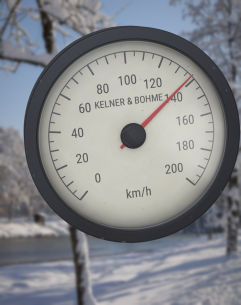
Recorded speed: 137.5
